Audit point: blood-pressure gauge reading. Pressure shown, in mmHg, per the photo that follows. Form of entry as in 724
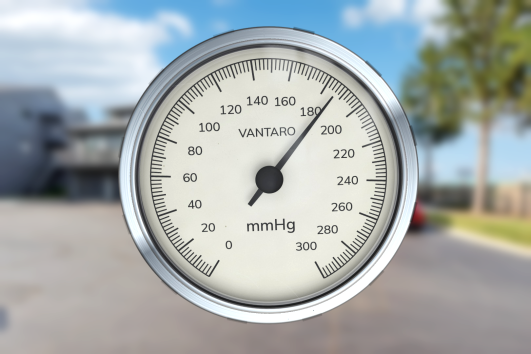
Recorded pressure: 186
